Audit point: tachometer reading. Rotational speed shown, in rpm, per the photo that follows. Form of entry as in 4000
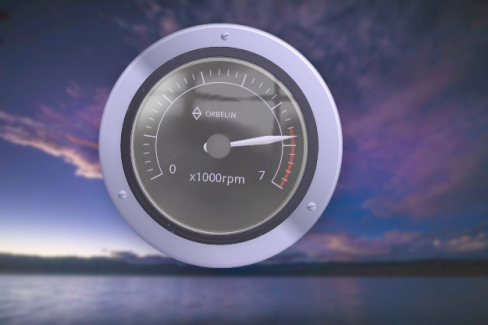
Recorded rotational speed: 5800
